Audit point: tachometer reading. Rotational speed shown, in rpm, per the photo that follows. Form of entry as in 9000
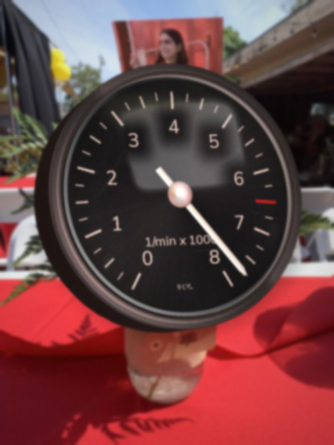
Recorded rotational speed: 7750
